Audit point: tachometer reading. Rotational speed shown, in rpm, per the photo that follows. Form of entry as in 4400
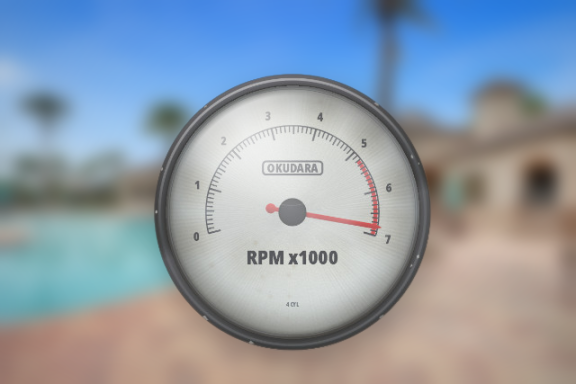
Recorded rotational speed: 6800
